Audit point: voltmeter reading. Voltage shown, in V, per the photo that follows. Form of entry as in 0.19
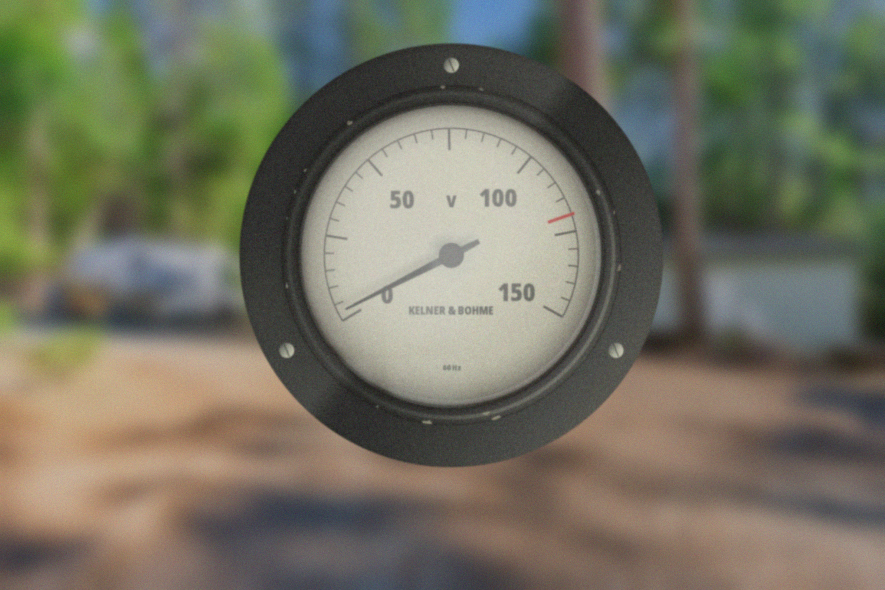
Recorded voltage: 2.5
